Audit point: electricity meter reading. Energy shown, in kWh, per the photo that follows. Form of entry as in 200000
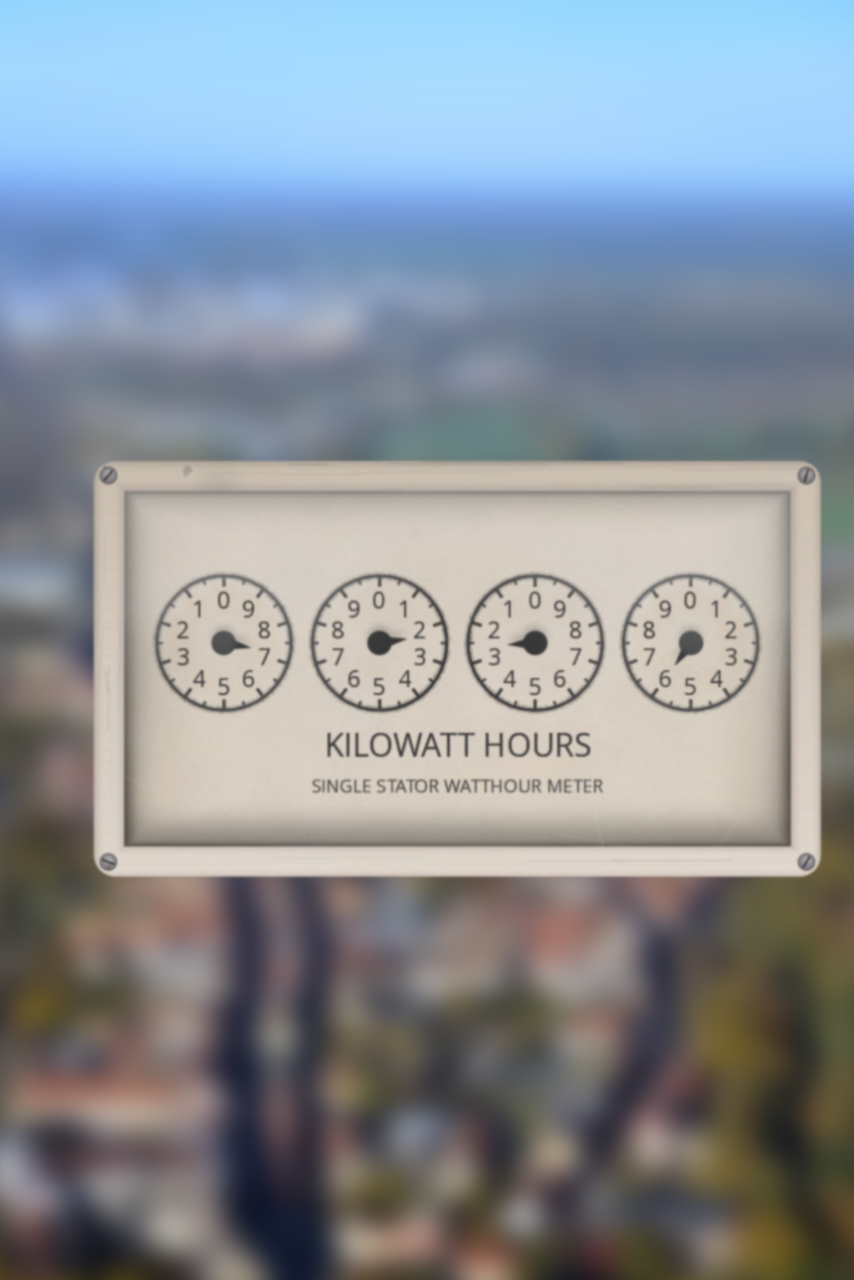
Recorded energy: 7226
